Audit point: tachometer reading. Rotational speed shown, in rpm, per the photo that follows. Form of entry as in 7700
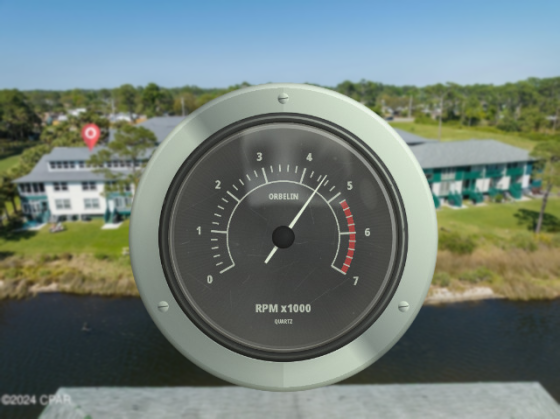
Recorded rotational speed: 4500
